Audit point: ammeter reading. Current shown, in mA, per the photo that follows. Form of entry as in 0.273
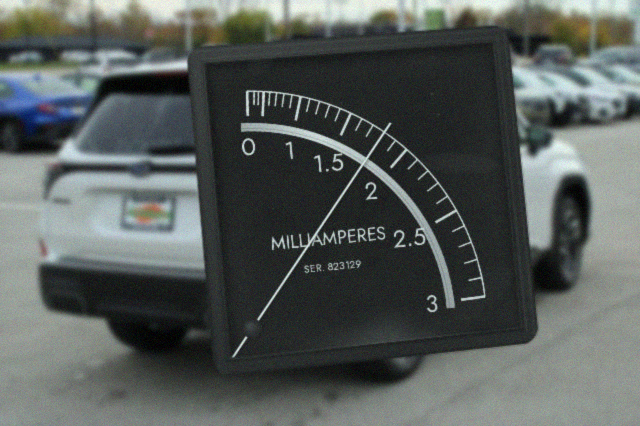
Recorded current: 1.8
